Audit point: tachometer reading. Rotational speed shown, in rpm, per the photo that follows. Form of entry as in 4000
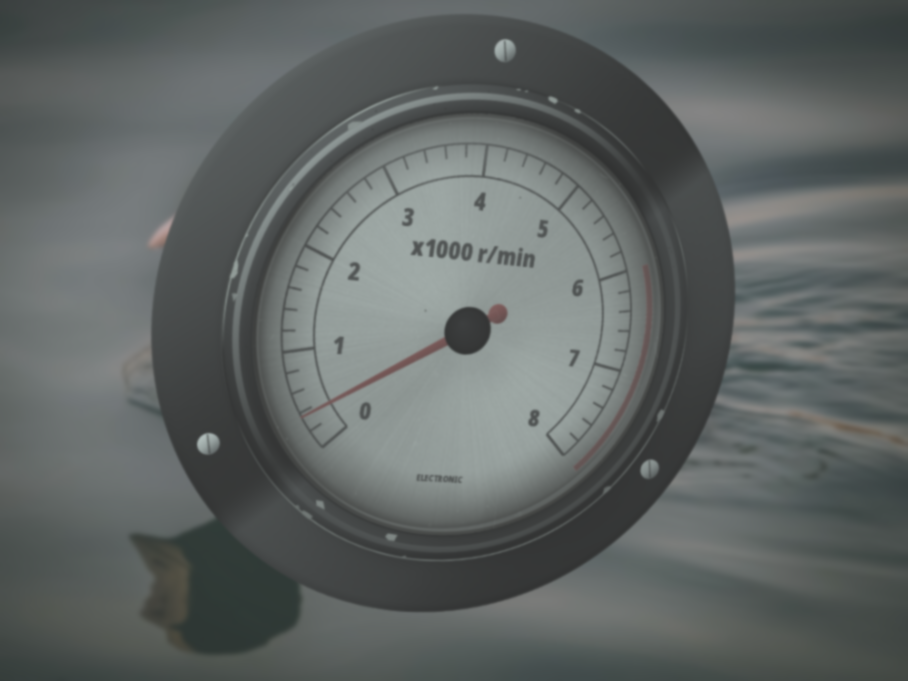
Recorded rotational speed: 400
